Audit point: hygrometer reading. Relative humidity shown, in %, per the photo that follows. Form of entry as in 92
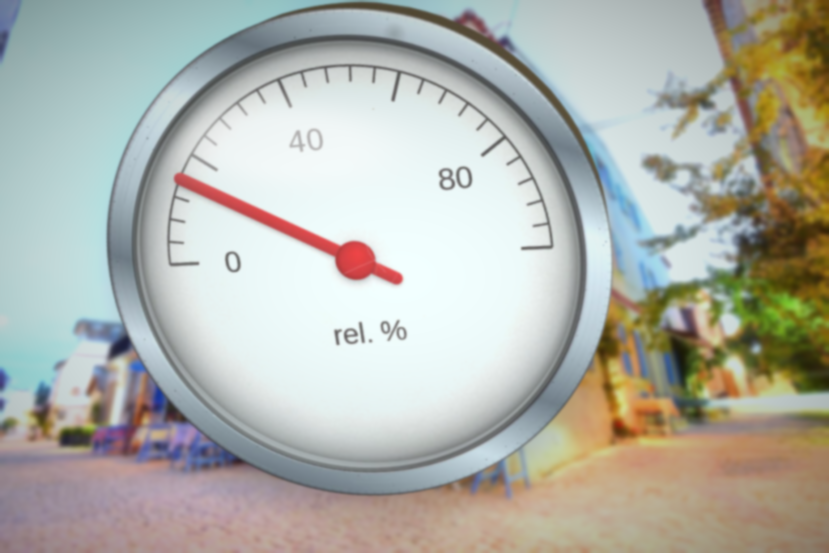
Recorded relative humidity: 16
